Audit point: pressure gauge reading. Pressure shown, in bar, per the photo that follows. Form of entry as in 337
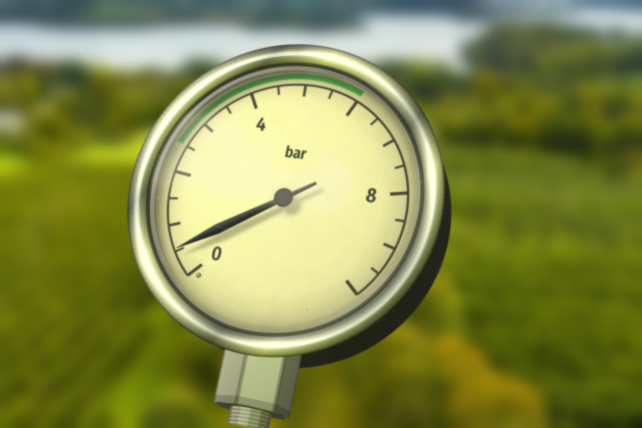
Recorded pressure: 0.5
